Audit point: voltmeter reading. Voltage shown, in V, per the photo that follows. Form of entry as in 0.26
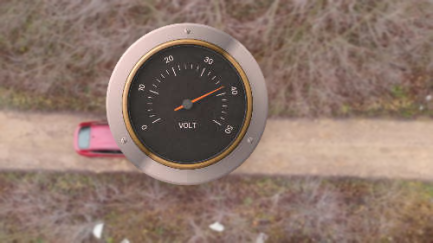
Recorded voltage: 38
